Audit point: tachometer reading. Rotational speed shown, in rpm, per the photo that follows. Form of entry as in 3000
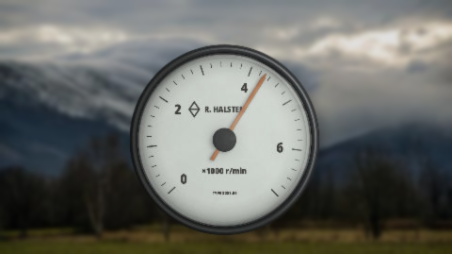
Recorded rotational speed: 4300
